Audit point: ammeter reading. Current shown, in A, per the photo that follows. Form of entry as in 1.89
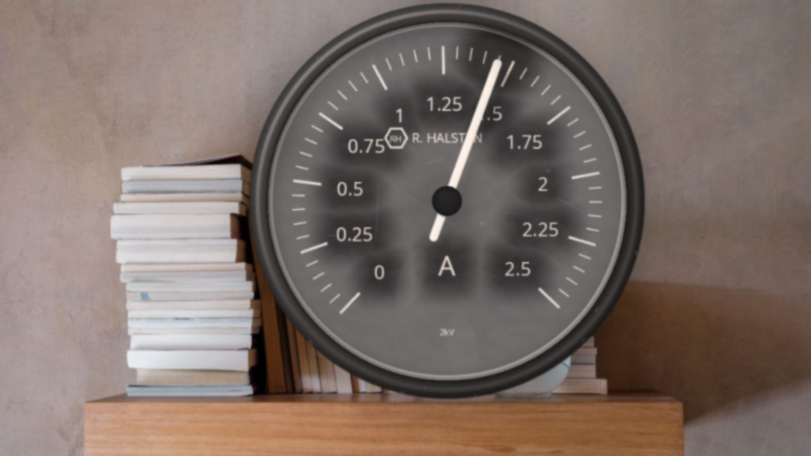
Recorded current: 1.45
